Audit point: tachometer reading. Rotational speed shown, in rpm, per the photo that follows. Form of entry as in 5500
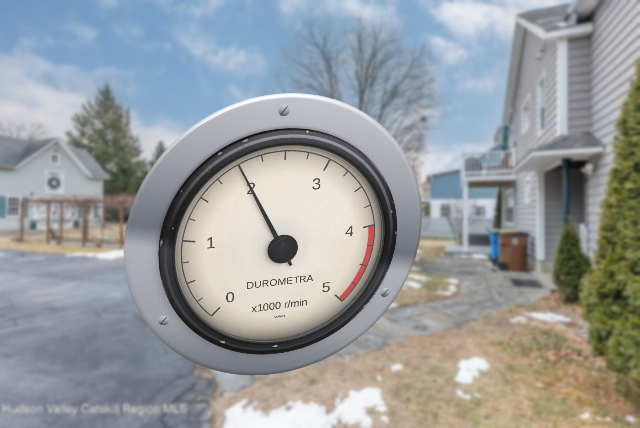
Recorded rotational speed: 2000
